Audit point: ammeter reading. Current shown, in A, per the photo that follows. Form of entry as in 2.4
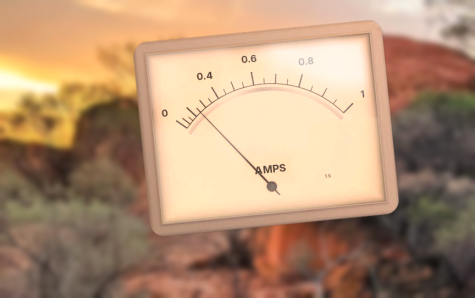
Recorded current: 0.25
